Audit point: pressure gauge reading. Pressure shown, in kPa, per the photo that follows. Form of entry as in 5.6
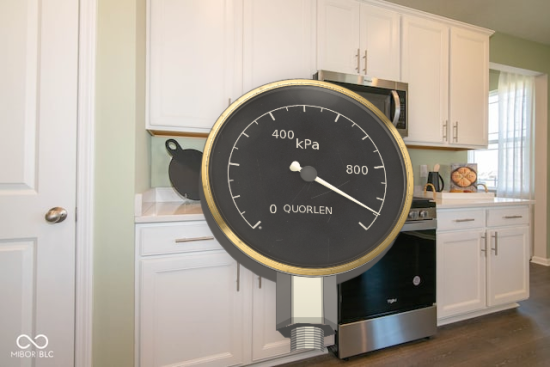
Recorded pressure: 950
